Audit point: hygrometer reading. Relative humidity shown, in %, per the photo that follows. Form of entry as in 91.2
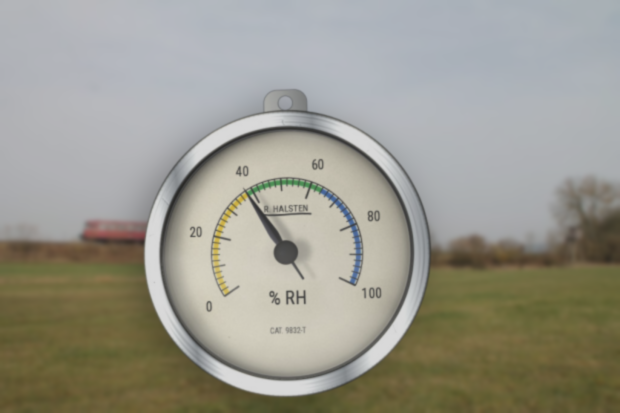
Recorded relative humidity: 38
